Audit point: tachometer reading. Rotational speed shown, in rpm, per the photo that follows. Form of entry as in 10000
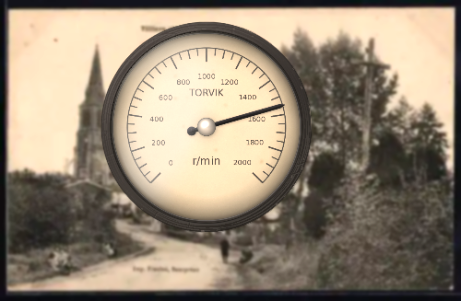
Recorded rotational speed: 1550
